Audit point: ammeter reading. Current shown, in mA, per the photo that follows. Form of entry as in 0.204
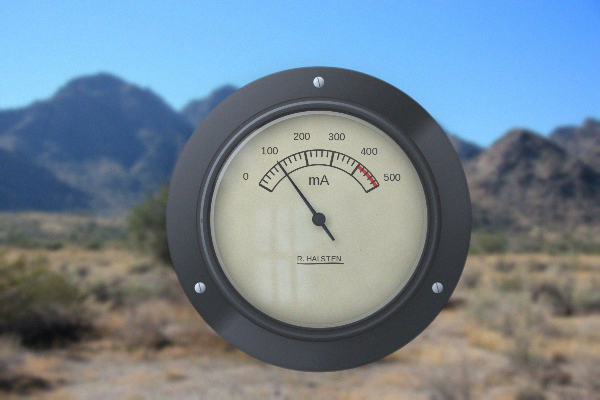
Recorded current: 100
